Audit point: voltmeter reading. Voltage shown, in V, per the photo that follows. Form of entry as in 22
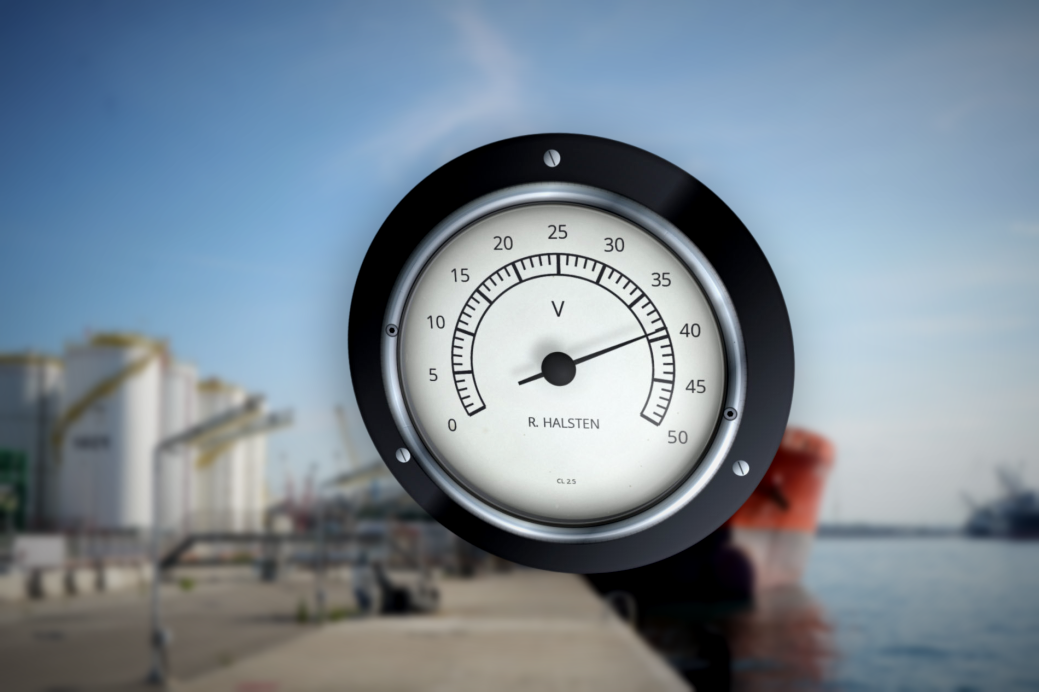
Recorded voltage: 39
